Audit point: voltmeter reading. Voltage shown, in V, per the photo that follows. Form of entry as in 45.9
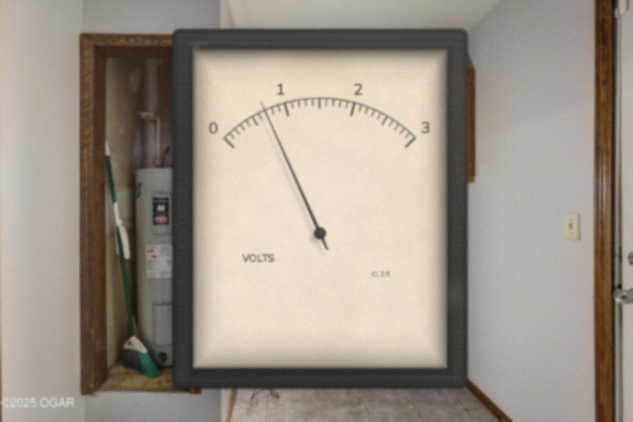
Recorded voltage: 0.7
